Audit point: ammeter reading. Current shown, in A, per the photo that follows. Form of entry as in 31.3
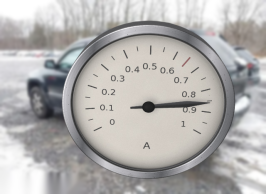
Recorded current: 0.85
